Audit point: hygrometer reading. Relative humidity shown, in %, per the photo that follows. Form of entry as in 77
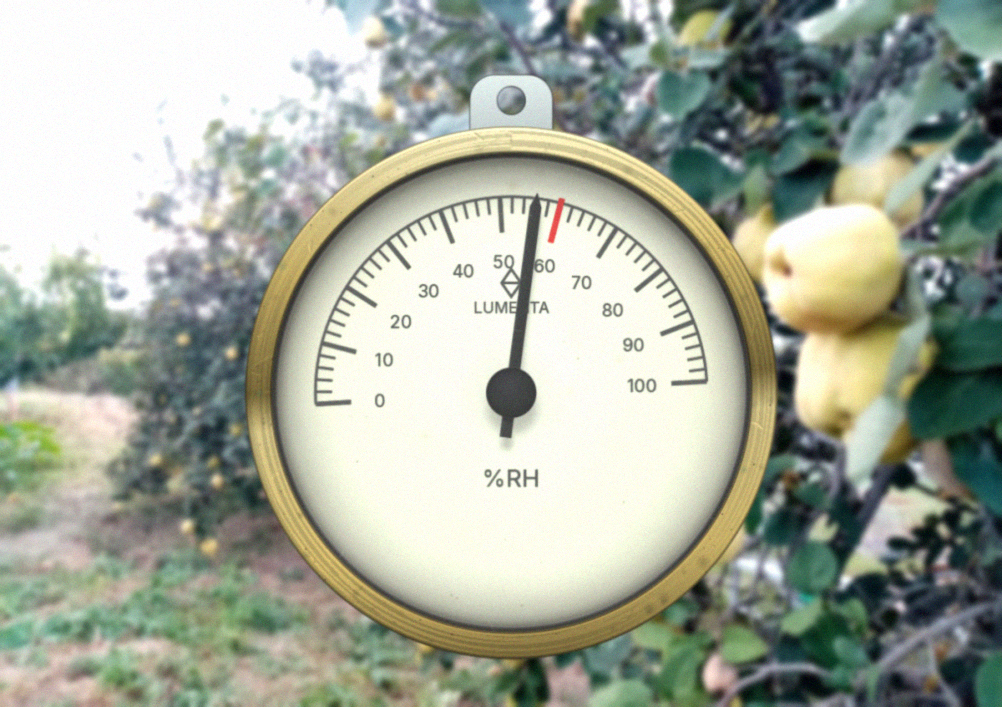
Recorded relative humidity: 56
